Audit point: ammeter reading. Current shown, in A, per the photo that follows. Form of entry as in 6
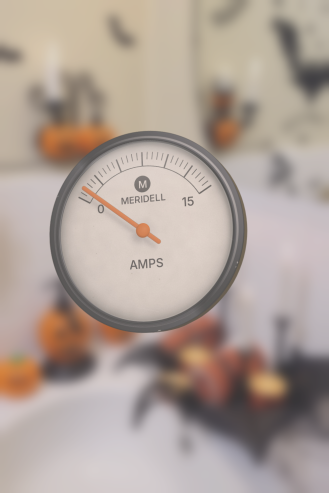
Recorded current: 1
